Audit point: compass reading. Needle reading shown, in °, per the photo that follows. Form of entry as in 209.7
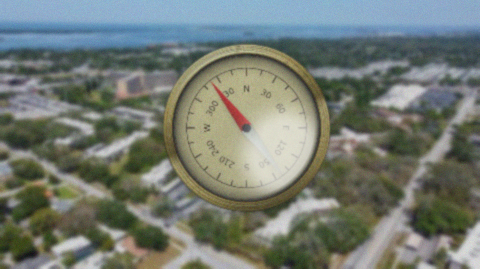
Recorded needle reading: 322.5
